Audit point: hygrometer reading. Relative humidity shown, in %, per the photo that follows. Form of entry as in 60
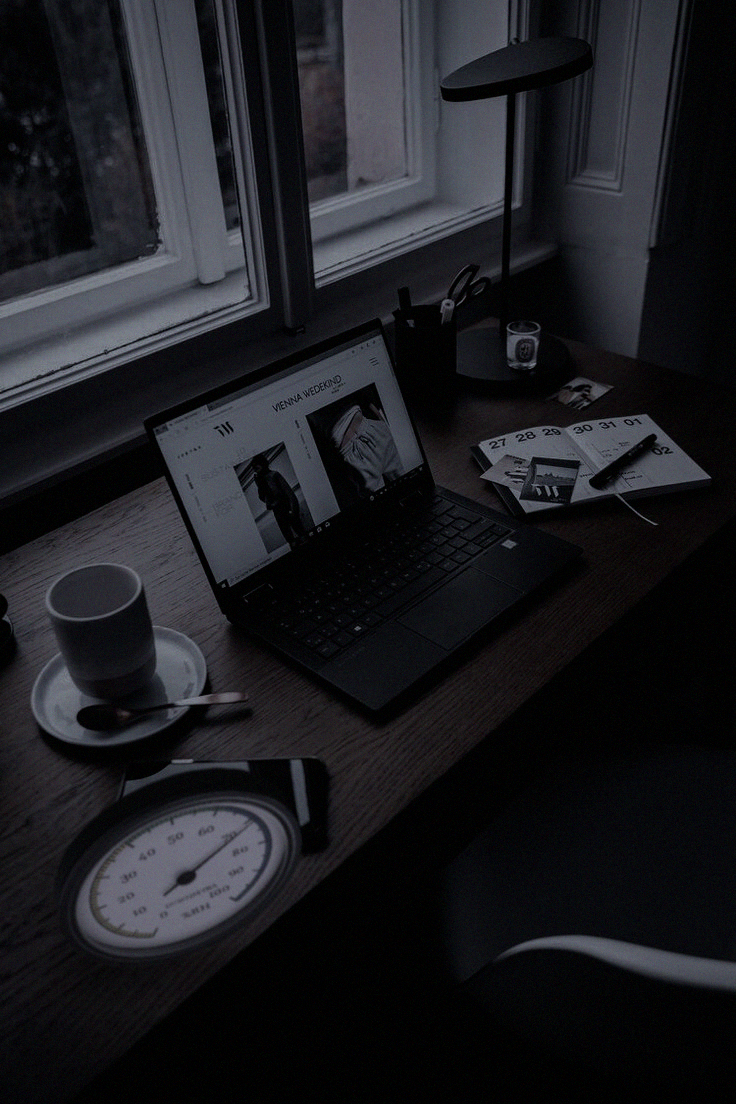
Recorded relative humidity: 70
